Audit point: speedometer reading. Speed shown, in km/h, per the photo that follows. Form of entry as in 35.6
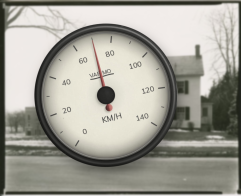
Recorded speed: 70
